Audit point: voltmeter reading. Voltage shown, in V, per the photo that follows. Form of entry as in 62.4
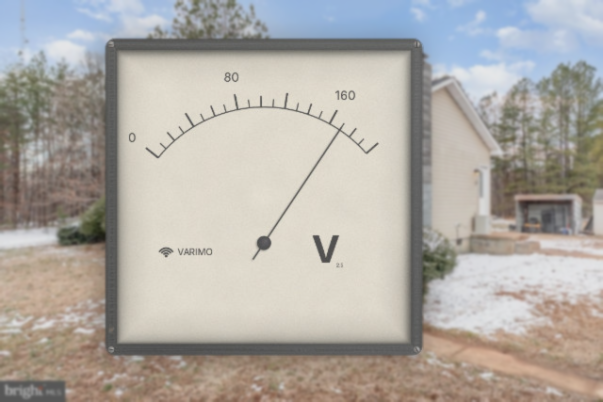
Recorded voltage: 170
